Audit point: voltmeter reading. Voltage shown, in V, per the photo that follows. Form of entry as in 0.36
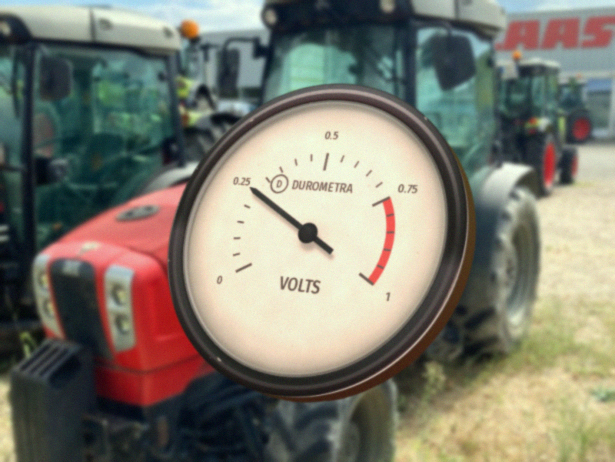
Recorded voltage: 0.25
